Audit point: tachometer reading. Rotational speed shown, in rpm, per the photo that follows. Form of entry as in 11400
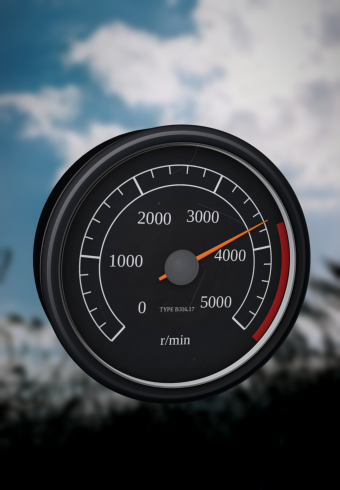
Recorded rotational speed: 3700
